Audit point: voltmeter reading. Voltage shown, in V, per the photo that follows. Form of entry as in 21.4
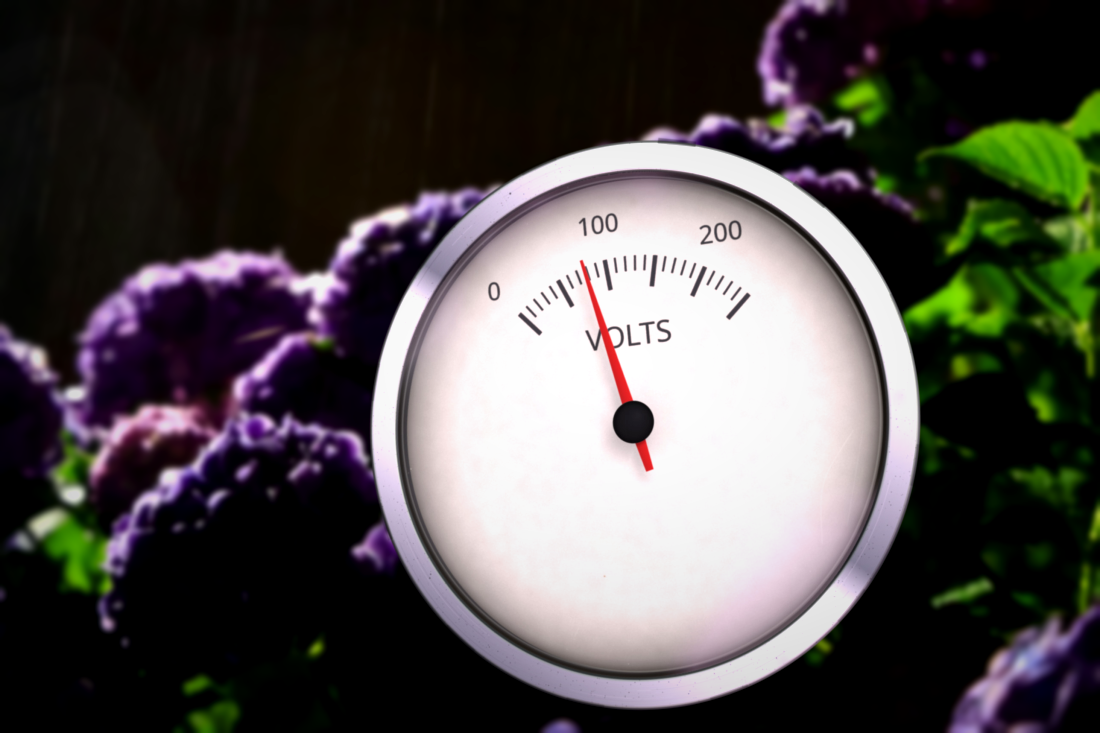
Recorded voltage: 80
